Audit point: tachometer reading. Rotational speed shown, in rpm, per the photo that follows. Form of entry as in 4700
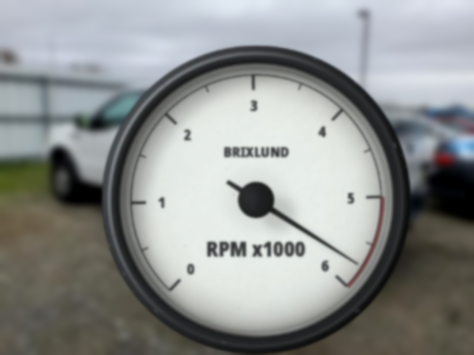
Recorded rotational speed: 5750
